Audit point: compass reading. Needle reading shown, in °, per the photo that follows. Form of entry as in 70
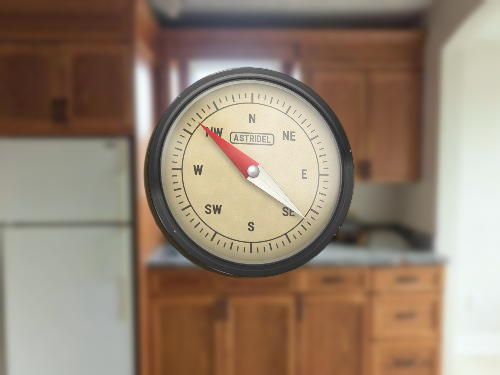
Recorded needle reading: 310
